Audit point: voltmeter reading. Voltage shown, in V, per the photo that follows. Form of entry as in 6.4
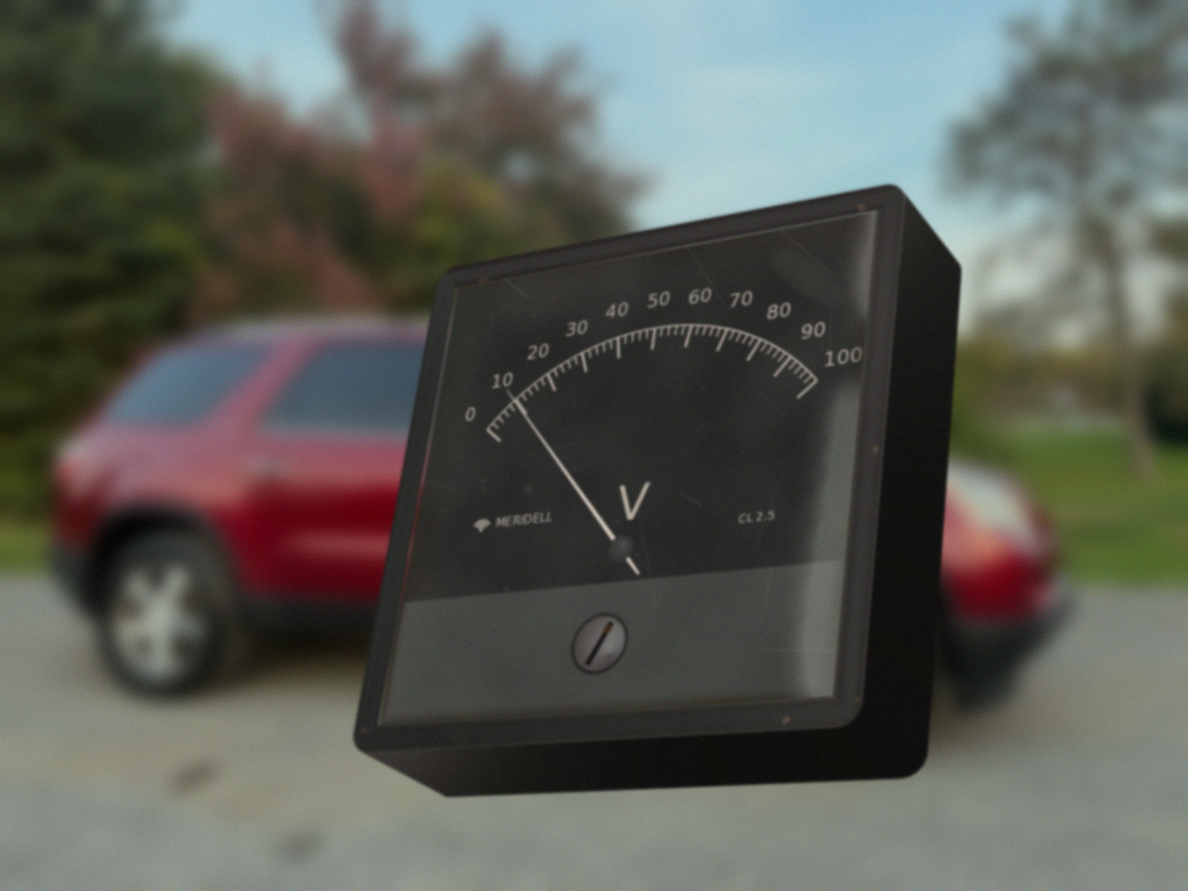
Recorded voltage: 10
